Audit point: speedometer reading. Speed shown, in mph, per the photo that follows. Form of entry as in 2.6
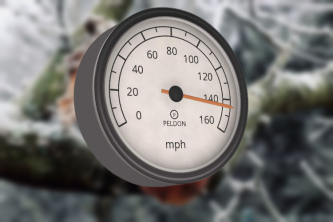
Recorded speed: 145
